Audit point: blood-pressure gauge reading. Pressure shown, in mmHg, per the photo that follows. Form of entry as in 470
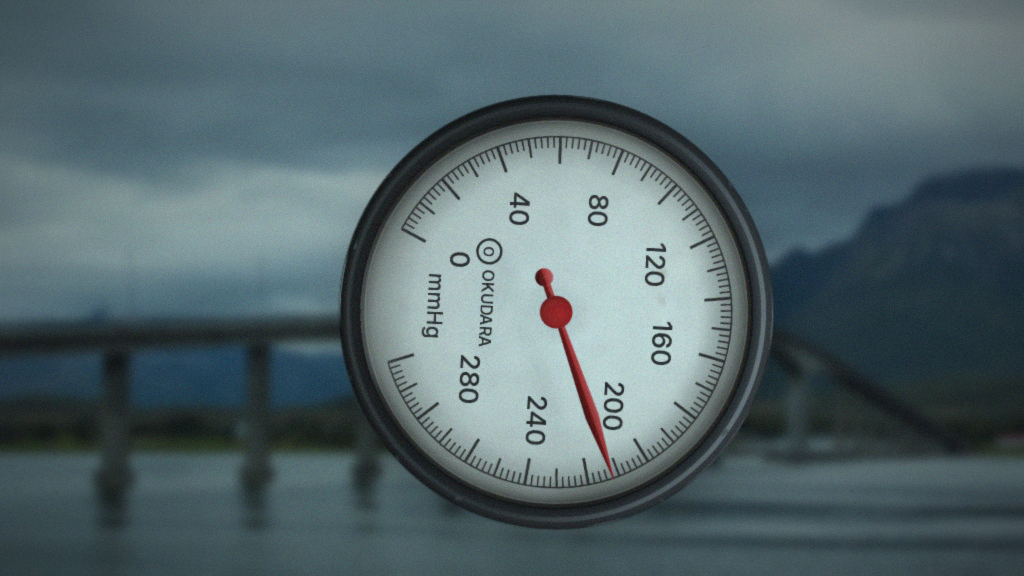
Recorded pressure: 212
